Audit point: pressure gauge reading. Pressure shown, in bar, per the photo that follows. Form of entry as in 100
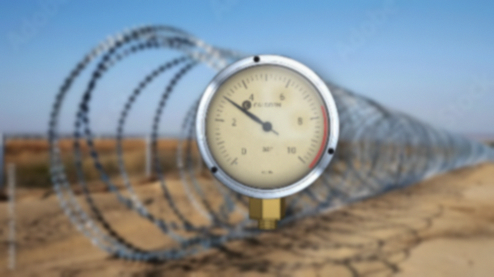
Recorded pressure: 3
